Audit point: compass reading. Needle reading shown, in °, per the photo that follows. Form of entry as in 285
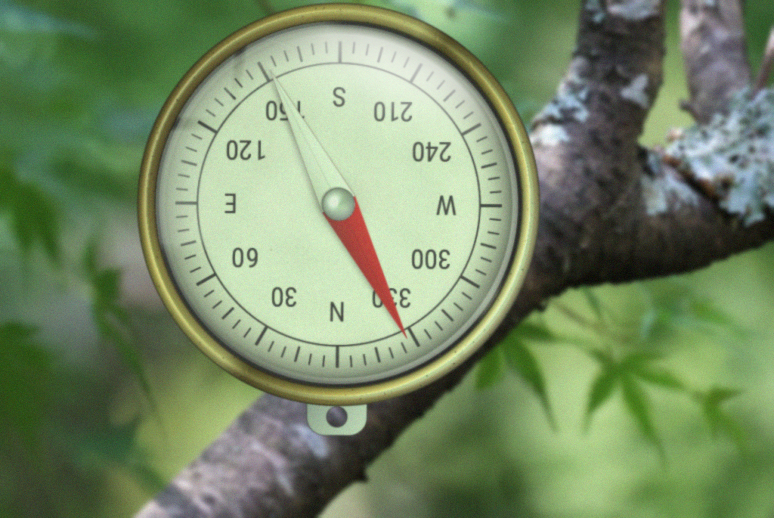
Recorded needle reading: 332.5
